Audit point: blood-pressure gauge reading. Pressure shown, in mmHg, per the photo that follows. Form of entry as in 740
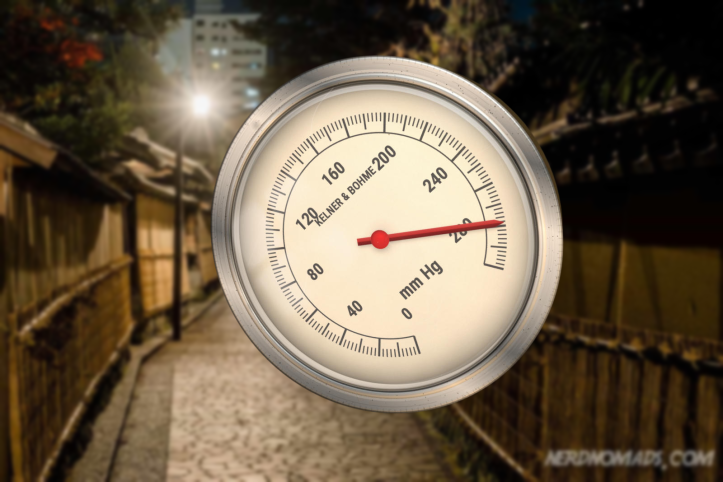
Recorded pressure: 278
